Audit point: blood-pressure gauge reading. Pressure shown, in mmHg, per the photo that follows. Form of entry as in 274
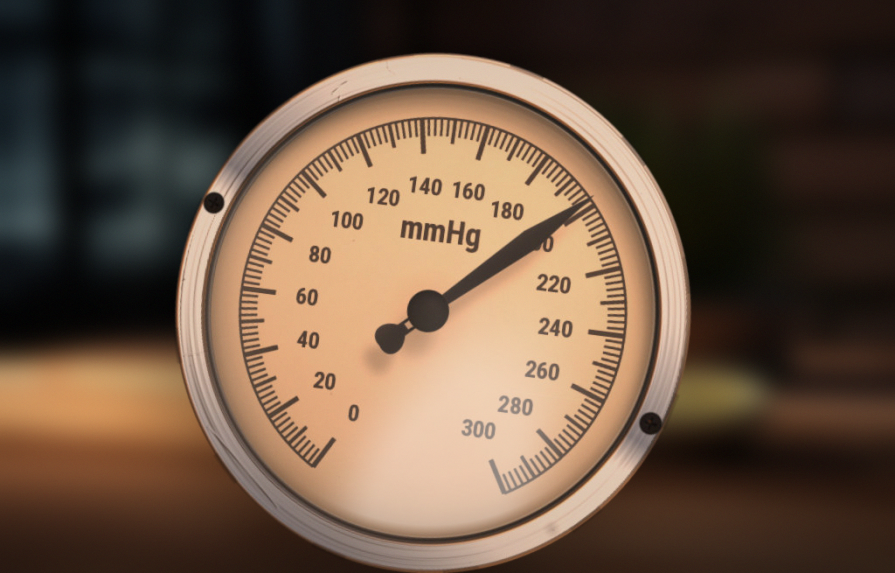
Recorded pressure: 198
